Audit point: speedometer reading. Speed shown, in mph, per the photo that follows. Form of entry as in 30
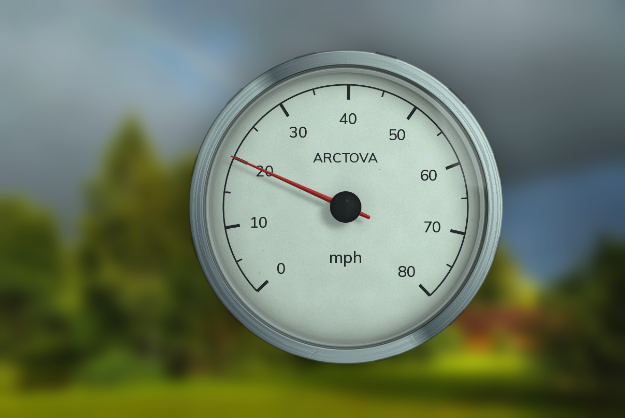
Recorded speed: 20
